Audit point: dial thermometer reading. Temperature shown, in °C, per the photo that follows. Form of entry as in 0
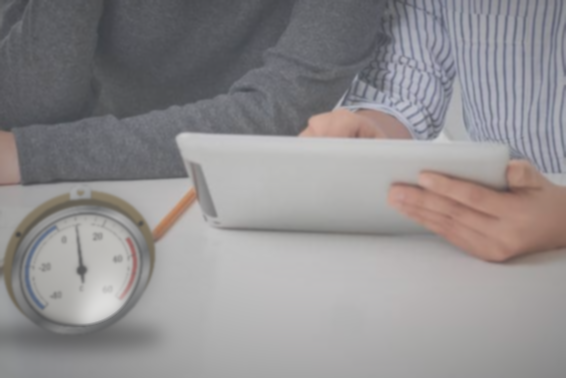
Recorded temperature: 8
